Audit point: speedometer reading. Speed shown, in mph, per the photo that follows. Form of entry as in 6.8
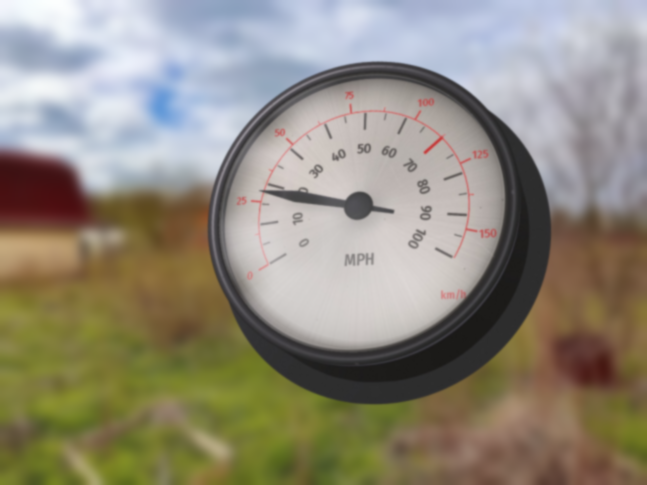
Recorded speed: 17.5
